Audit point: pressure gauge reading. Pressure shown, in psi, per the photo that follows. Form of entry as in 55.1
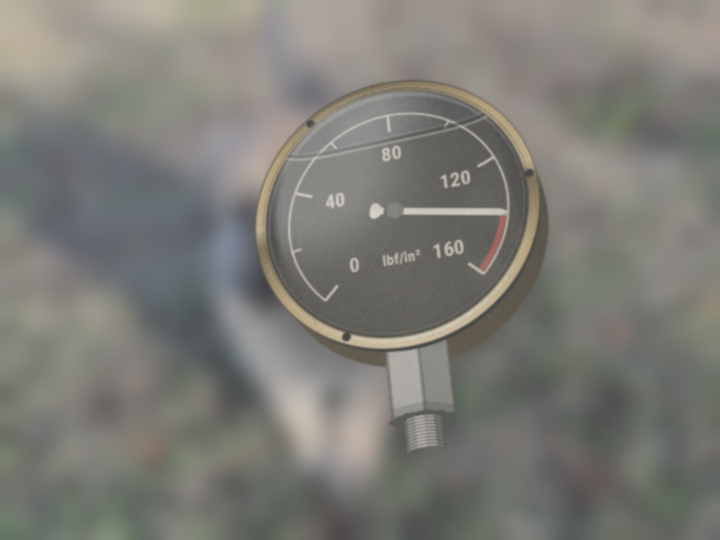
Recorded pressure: 140
